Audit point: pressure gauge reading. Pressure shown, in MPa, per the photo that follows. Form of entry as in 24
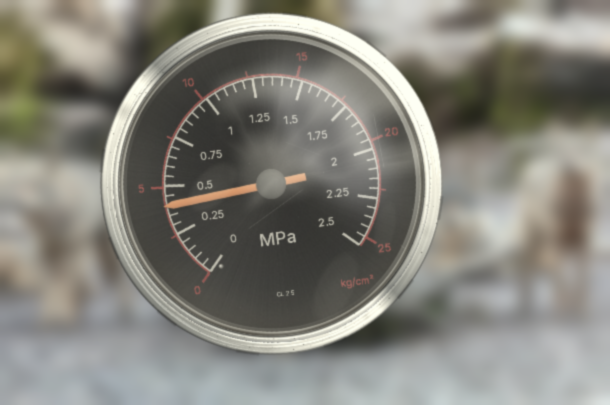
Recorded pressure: 0.4
